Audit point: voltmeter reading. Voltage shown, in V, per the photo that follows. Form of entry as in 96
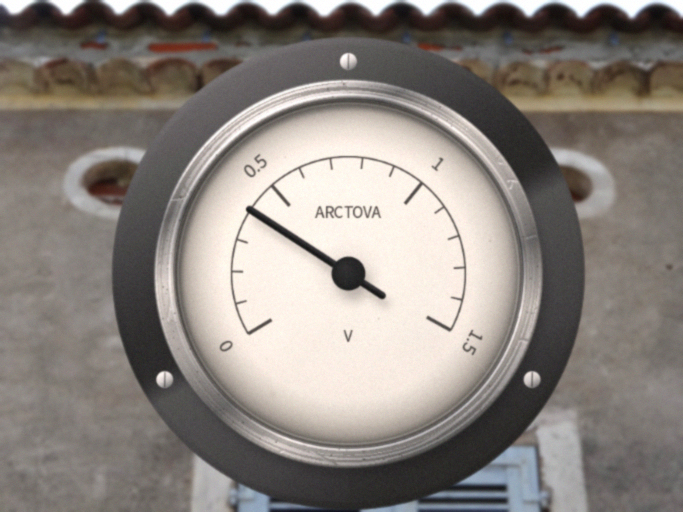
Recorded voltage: 0.4
